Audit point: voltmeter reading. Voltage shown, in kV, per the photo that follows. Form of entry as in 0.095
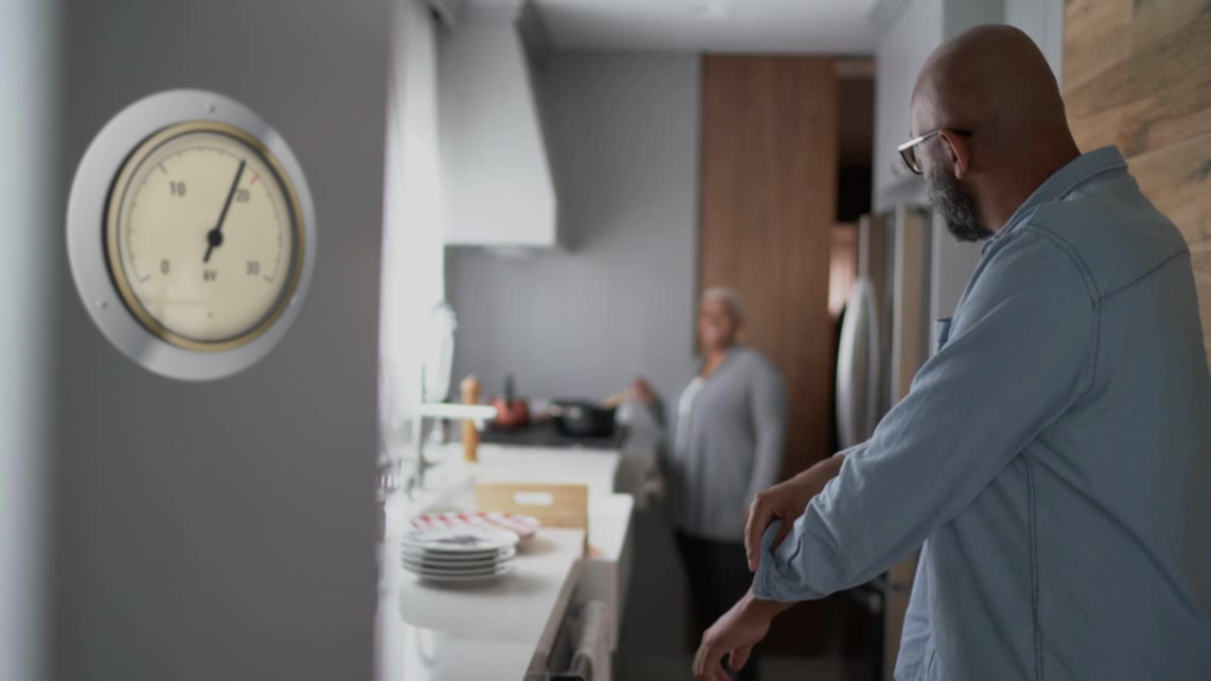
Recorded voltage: 18
